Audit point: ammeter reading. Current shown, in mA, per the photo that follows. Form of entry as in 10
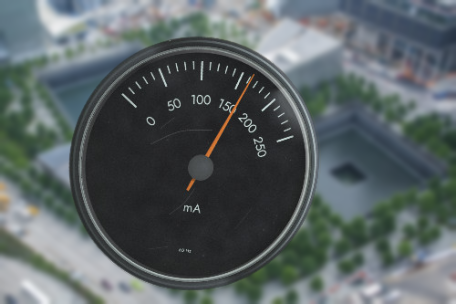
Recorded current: 160
